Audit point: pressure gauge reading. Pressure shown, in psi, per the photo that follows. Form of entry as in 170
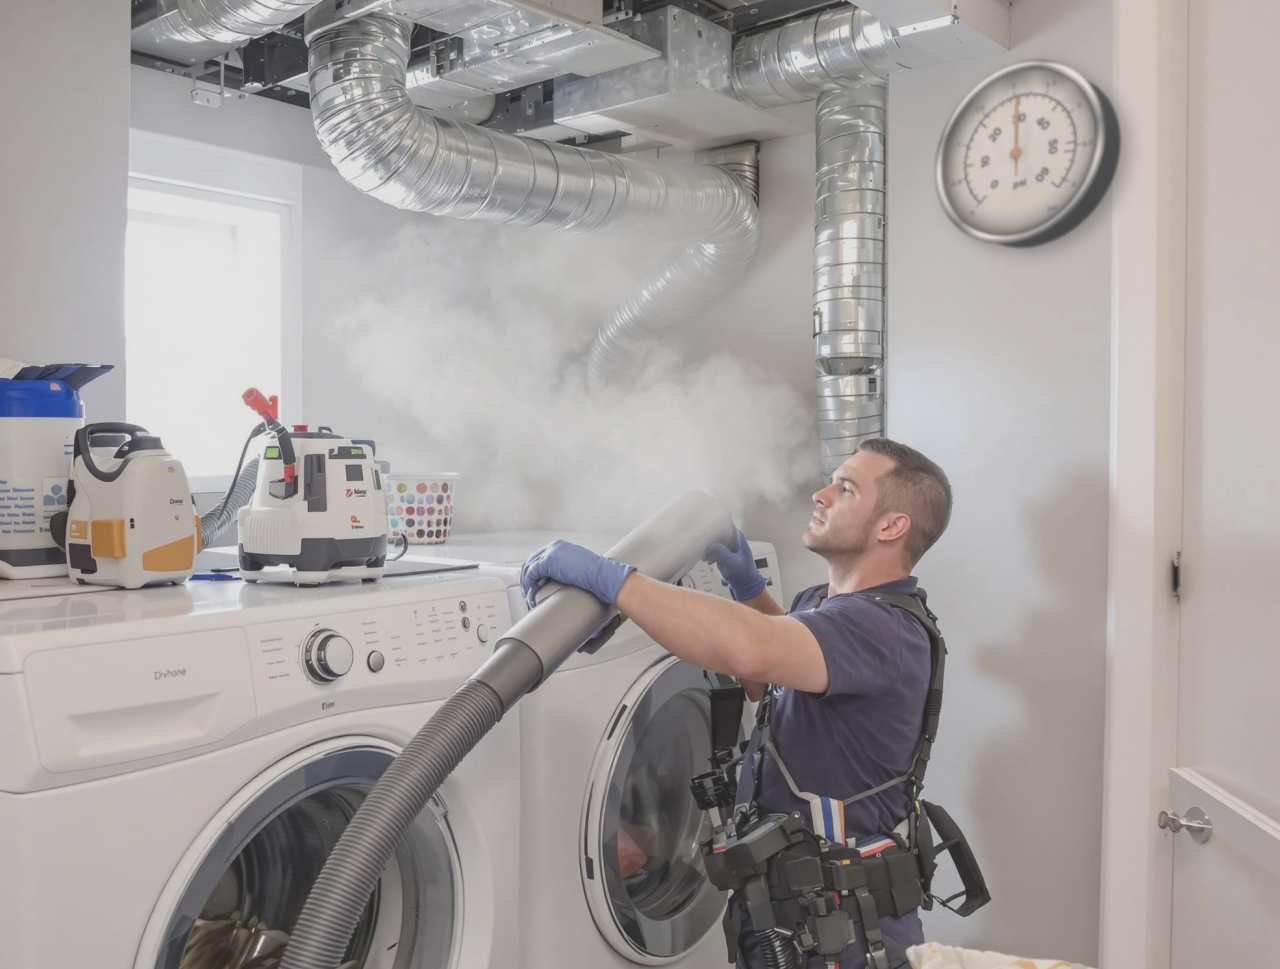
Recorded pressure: 30
